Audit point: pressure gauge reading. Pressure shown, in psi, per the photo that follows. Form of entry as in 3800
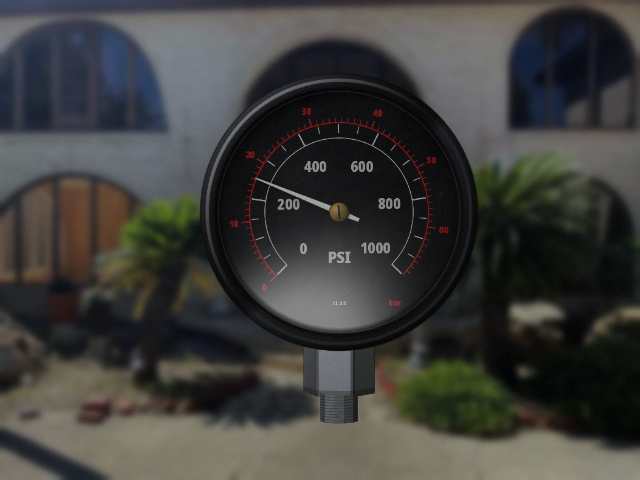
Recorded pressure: 250
